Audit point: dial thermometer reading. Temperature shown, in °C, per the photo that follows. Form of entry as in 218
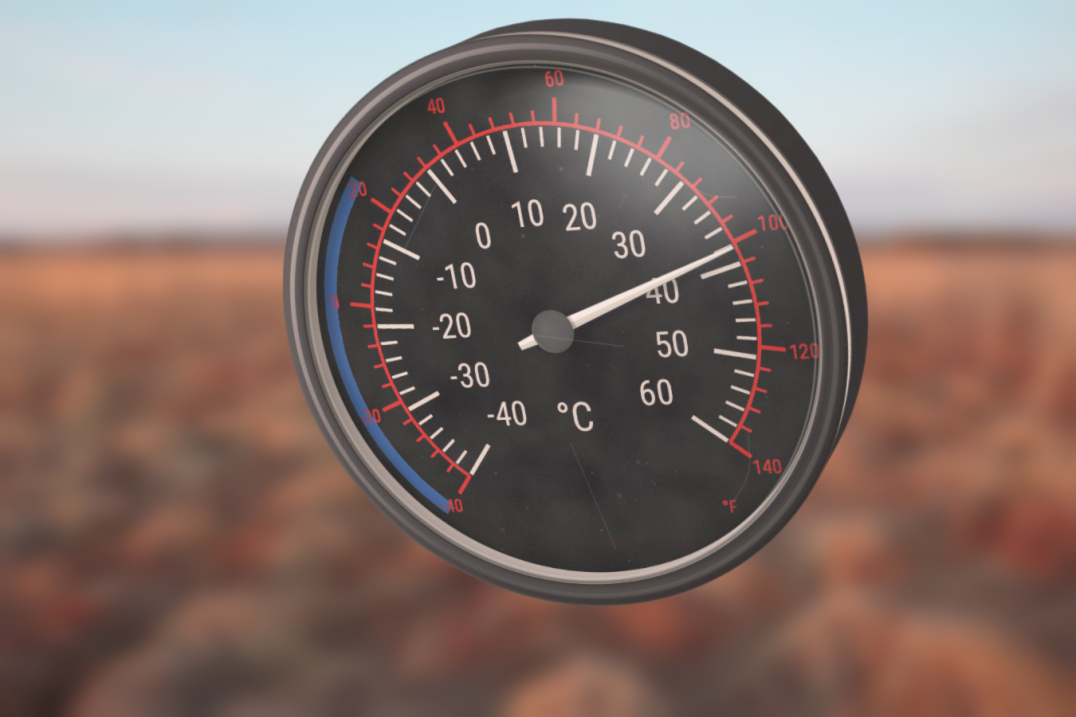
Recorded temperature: 38
